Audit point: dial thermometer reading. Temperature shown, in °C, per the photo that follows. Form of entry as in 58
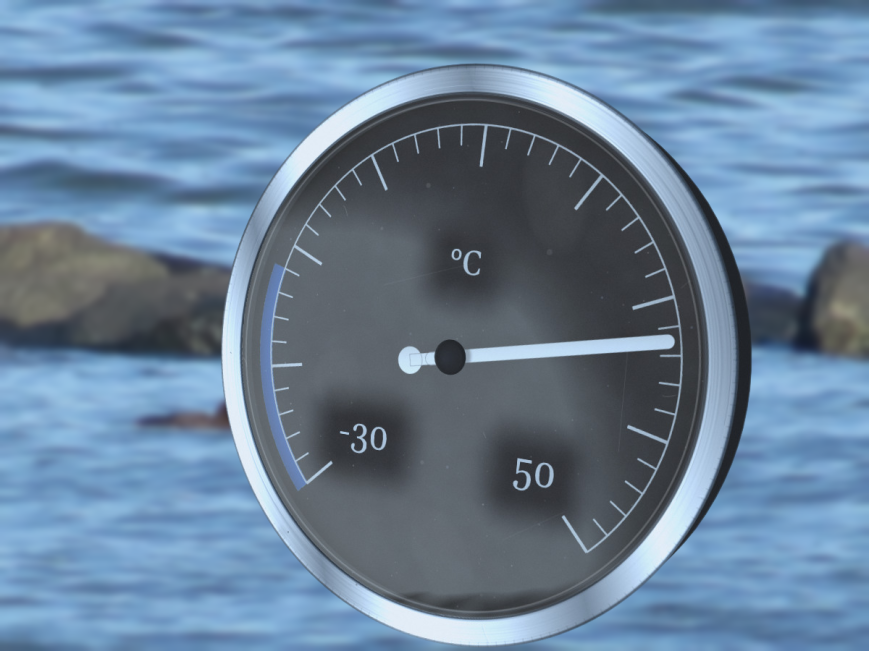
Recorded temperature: 33
